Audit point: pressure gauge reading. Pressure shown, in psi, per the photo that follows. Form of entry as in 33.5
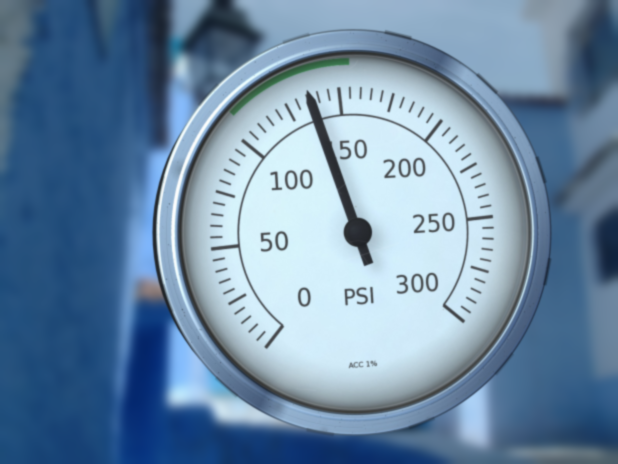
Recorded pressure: 135
